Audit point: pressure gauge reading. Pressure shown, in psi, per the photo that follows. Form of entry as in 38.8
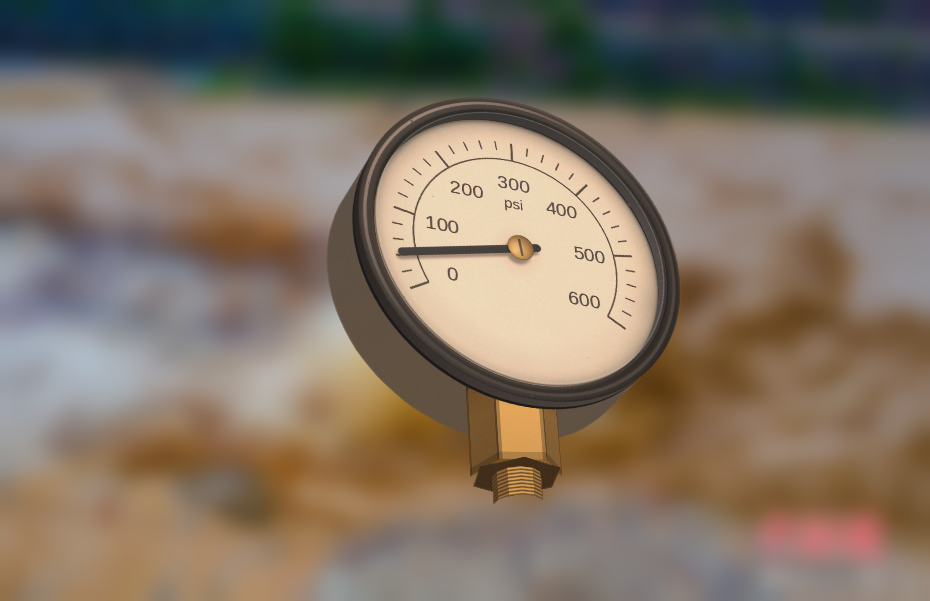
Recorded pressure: 40
